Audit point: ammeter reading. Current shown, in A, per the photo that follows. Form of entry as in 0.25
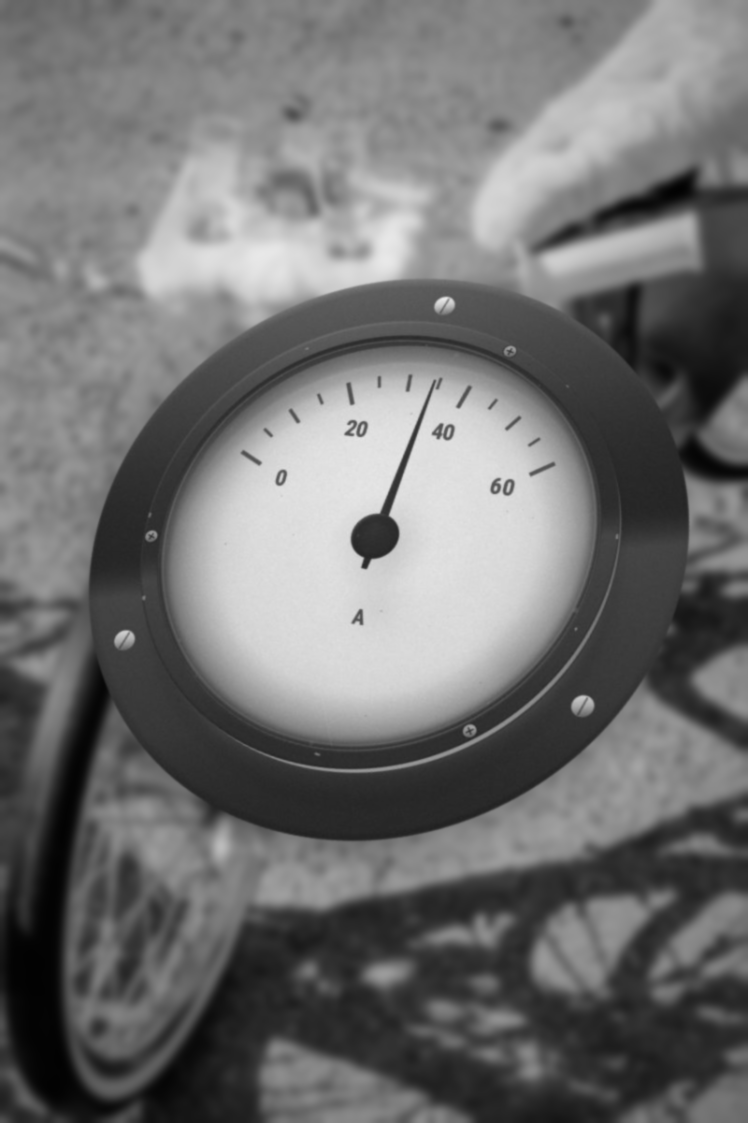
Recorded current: 35
